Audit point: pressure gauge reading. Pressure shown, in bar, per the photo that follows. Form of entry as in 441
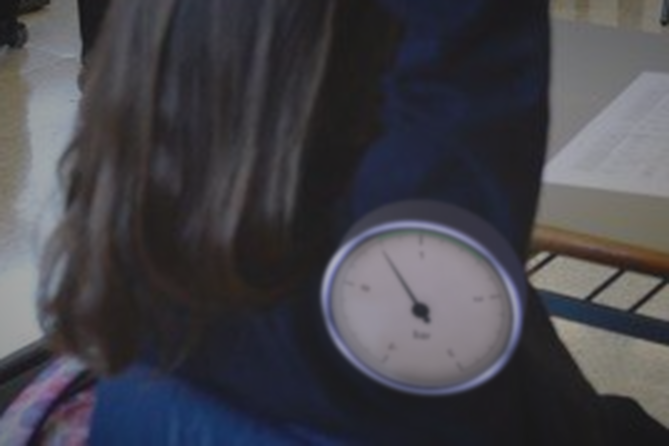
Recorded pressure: 0.6
